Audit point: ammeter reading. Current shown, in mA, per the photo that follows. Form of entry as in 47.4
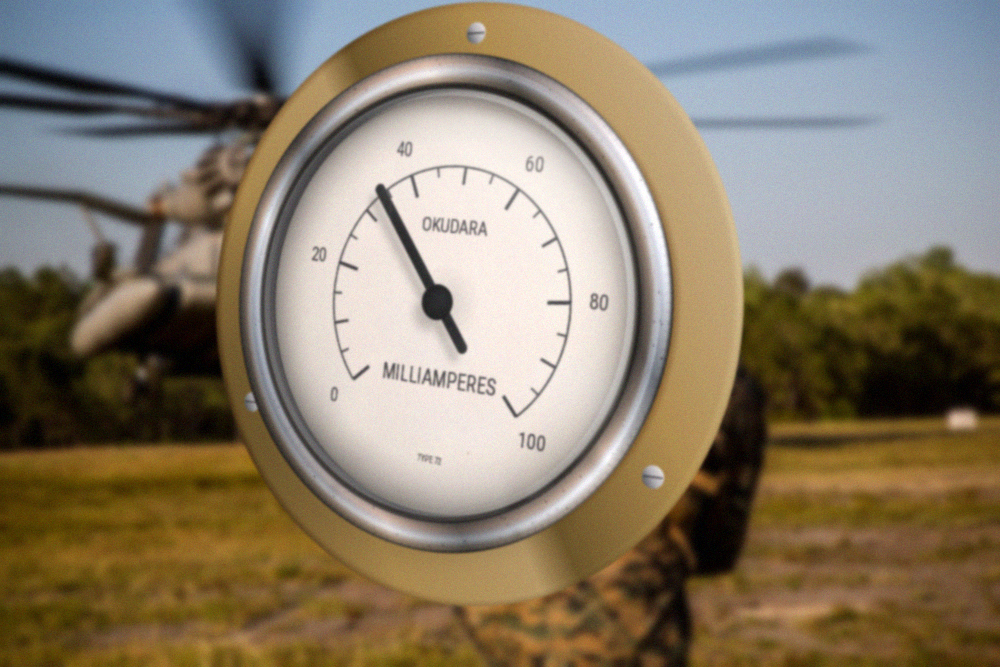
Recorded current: 35
